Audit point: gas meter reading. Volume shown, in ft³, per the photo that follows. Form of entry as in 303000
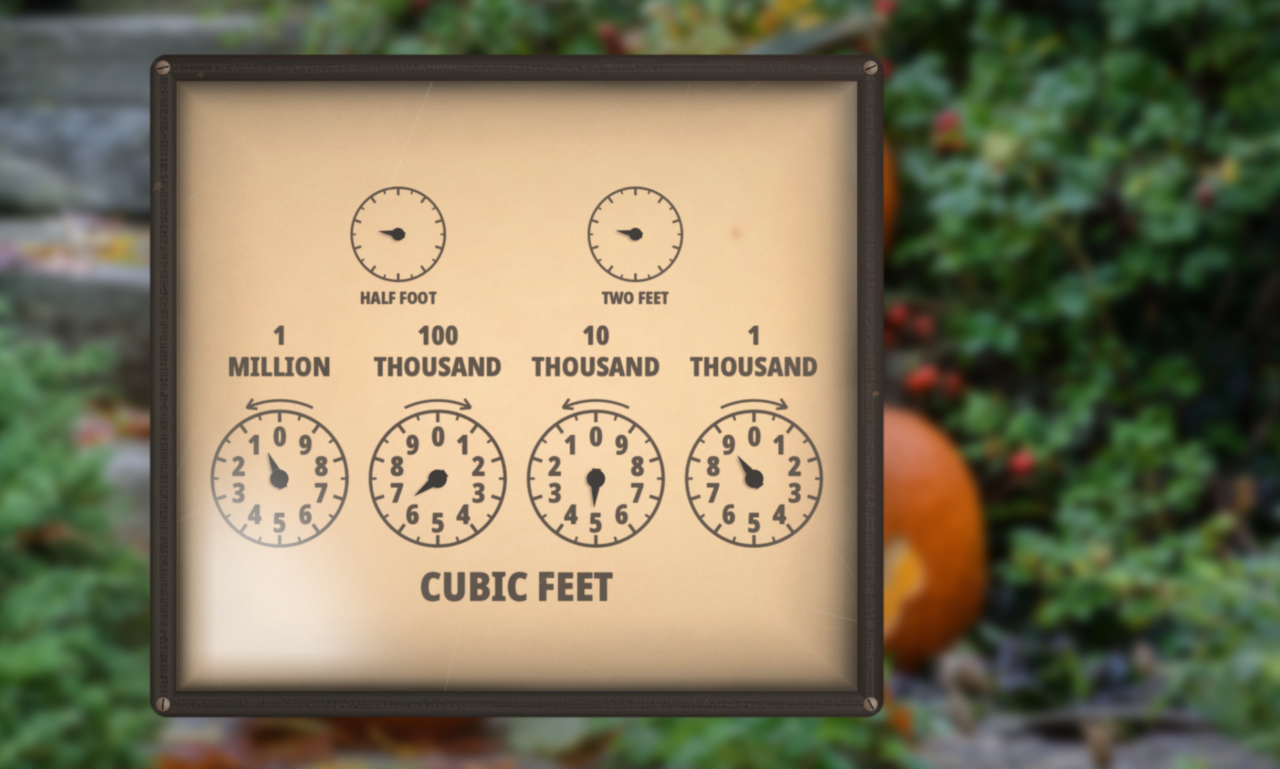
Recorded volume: 64900
